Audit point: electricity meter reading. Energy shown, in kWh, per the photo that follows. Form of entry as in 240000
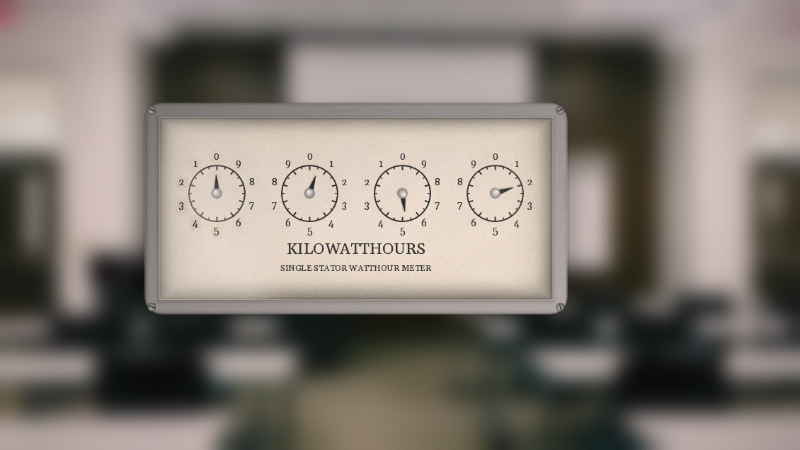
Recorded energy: 52
